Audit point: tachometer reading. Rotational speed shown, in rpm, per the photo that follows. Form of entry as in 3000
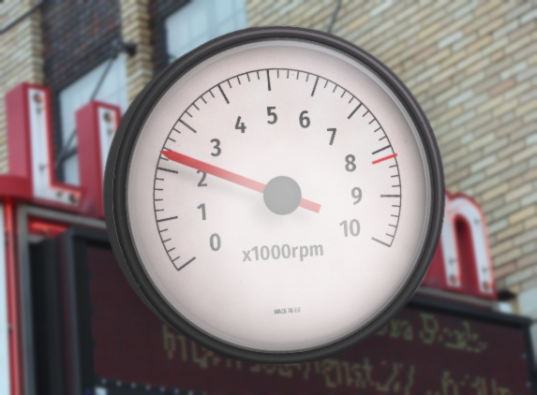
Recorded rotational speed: 2300
